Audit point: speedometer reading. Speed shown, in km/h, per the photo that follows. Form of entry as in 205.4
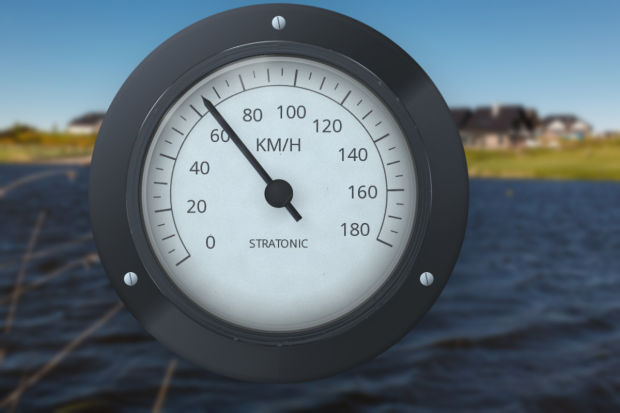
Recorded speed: 65
